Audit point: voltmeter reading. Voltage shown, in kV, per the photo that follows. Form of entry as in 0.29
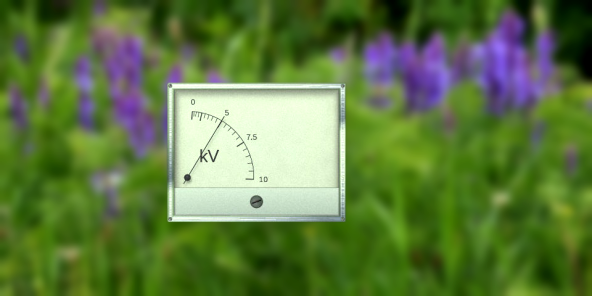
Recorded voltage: 5
